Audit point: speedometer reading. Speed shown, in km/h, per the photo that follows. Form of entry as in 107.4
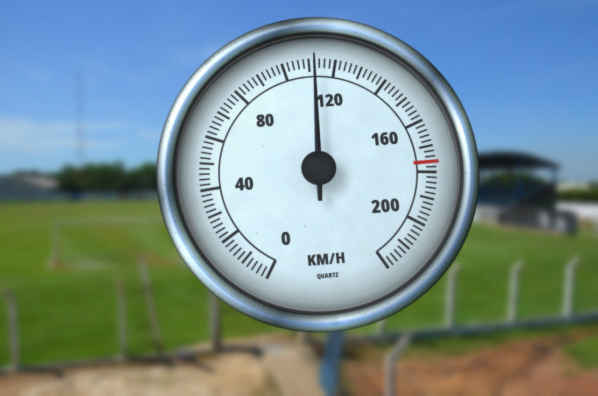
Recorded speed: 112
